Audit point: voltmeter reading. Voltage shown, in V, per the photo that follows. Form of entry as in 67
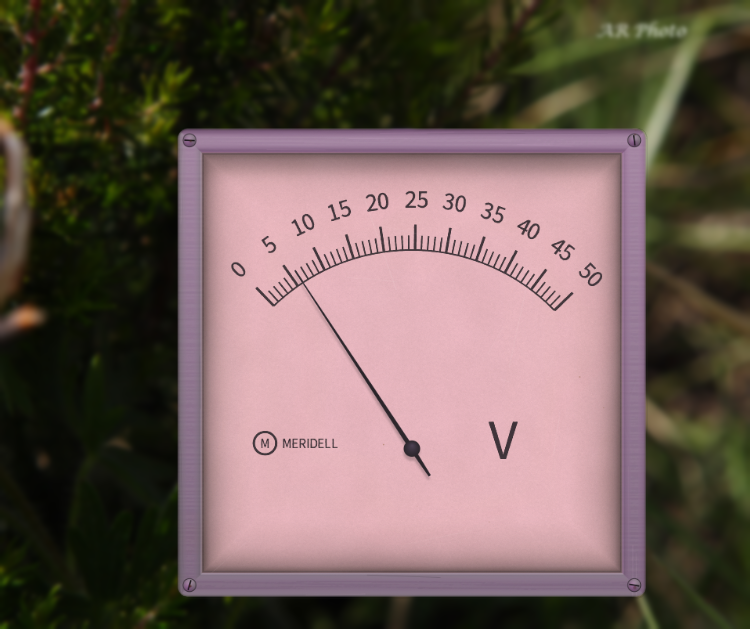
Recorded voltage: 6
